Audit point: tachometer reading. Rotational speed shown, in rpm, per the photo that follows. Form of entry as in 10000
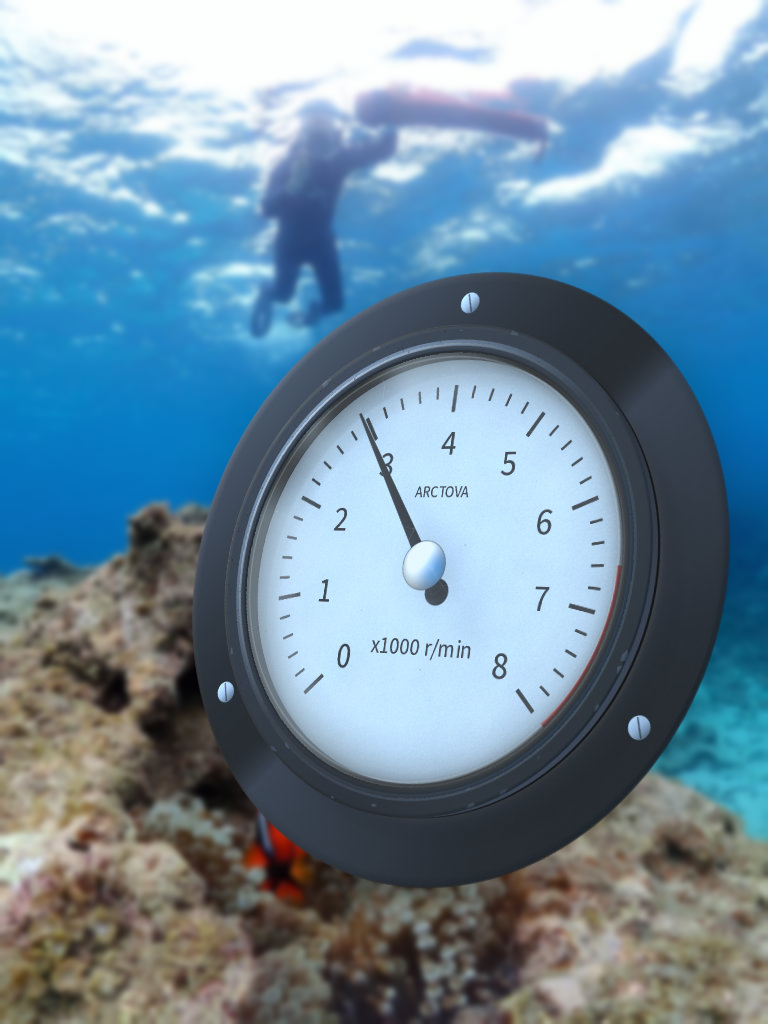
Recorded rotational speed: 3000
